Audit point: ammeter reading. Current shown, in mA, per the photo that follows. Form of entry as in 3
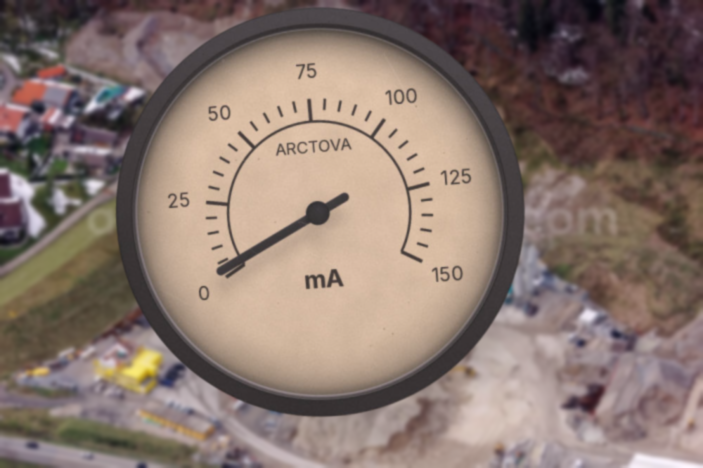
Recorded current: 2.5
